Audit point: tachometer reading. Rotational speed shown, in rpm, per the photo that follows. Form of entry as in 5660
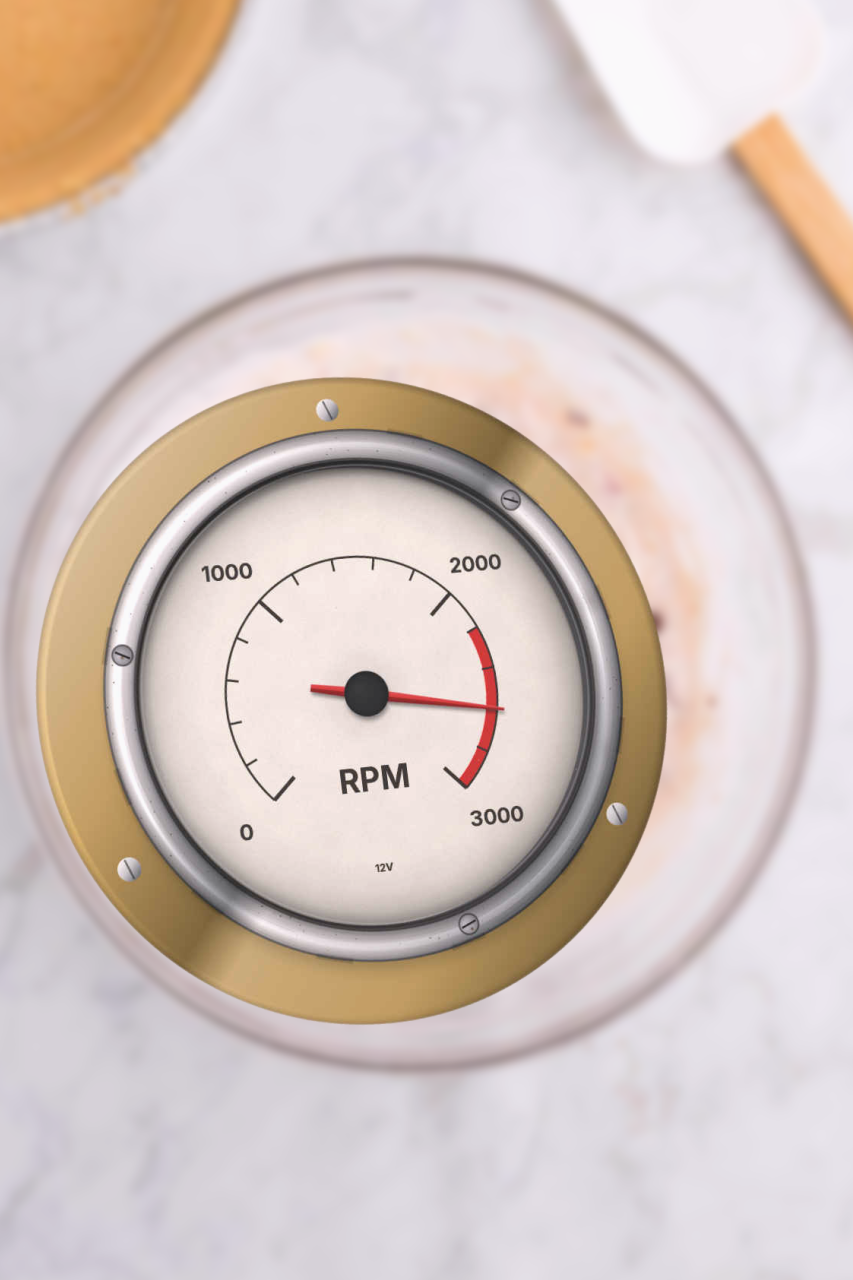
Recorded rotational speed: 2600
